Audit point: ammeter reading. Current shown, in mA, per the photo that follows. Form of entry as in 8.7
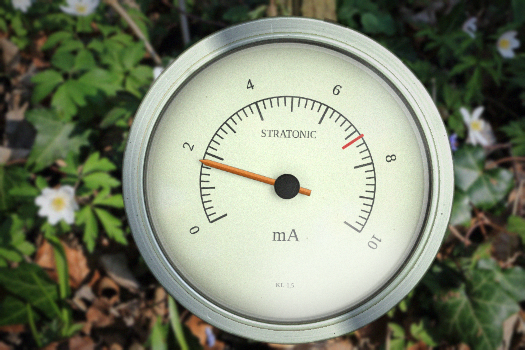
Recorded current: 1.8
